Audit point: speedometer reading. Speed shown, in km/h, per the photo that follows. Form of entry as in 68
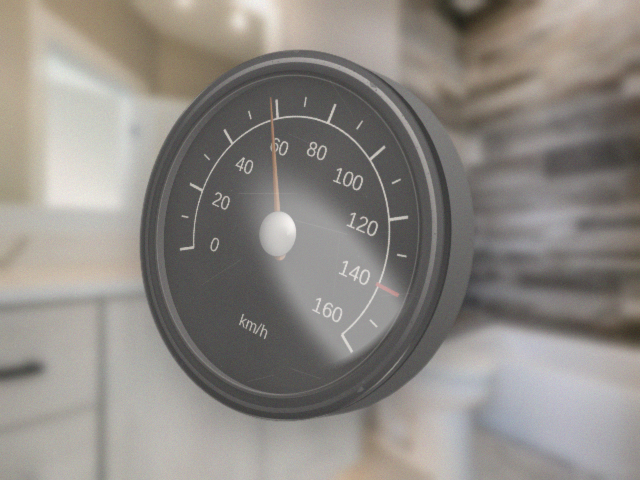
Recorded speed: 60
